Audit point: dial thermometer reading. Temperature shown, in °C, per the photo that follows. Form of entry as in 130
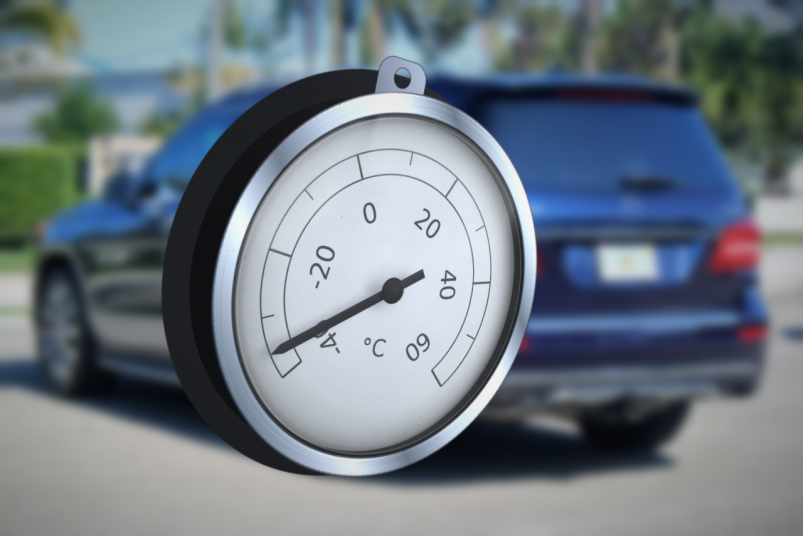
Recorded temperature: -35
